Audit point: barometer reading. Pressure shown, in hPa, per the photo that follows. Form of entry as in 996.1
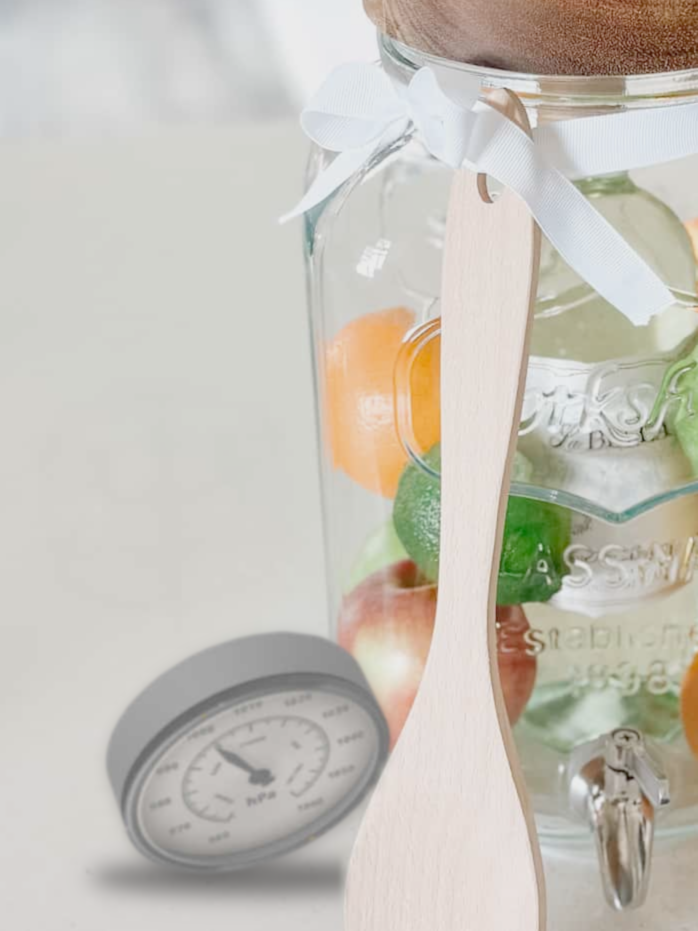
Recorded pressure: 1000
